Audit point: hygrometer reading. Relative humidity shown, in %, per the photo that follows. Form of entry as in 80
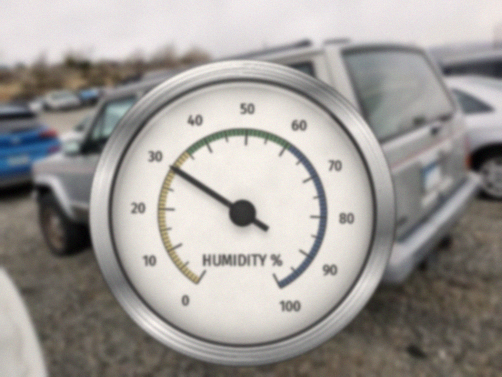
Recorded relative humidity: 30
